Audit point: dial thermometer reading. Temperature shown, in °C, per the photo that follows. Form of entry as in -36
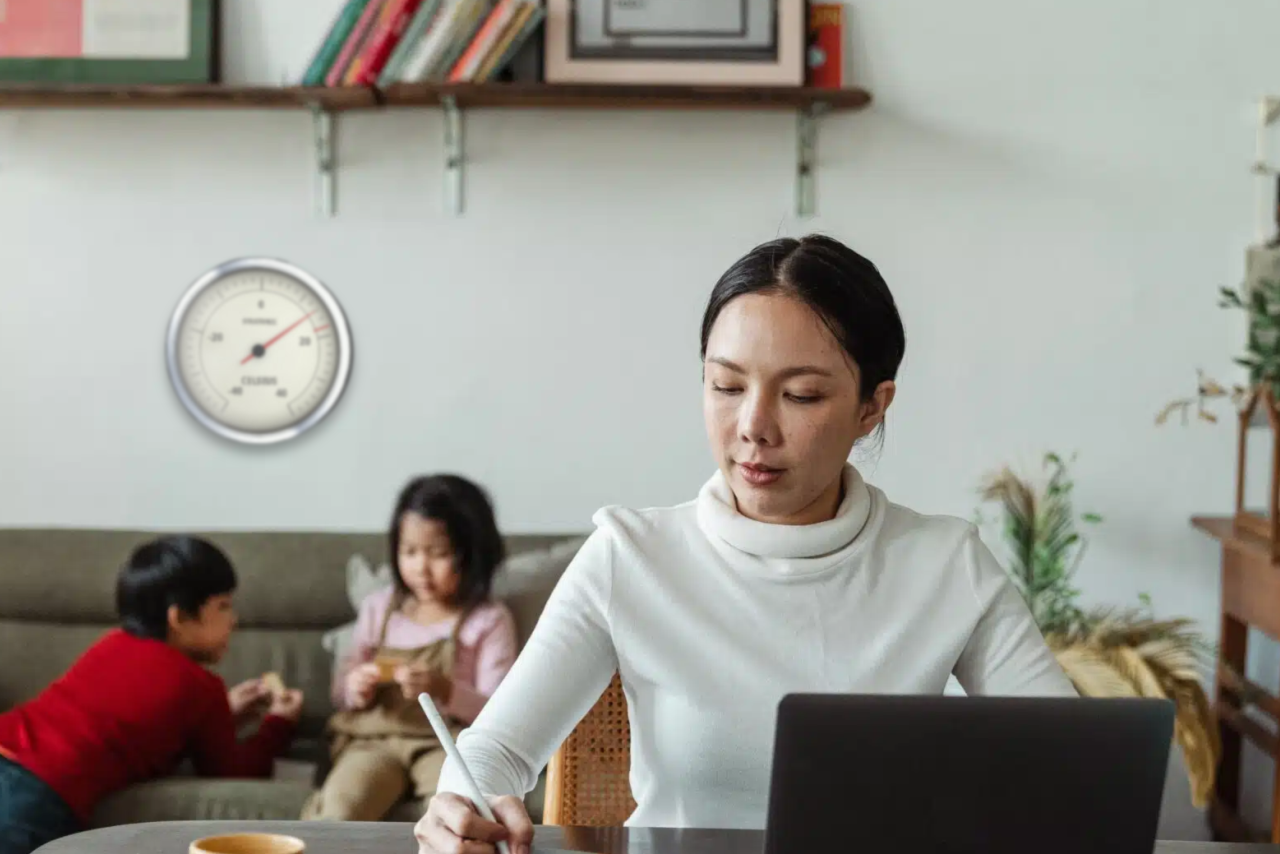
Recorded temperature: 14
